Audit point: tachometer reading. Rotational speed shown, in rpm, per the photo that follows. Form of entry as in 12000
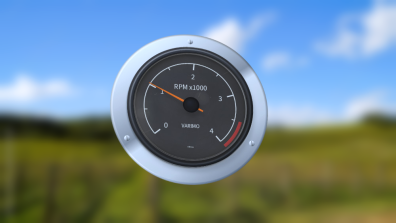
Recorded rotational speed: 1000
